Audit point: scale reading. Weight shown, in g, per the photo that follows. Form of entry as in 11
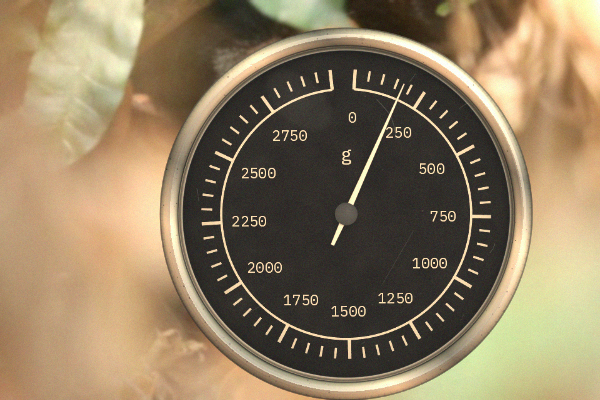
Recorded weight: 175
